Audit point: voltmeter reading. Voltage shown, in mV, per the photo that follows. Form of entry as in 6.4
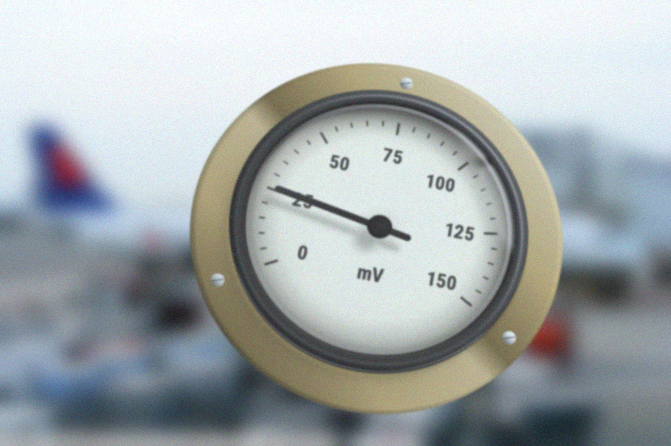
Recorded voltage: 25
